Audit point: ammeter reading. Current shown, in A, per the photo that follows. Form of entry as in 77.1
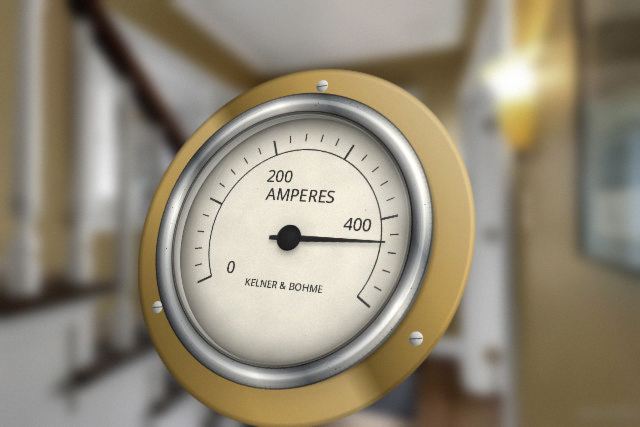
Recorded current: 430
